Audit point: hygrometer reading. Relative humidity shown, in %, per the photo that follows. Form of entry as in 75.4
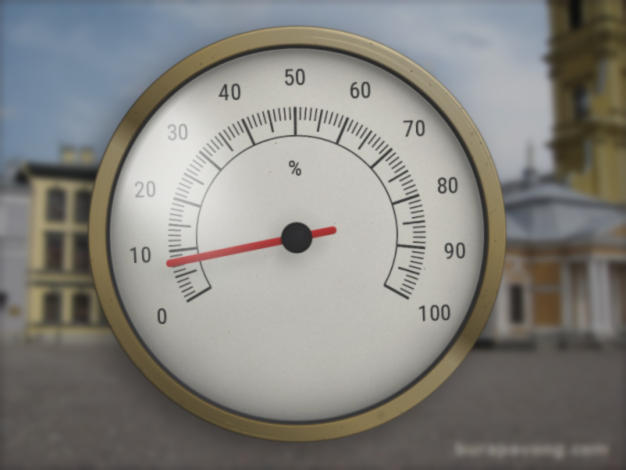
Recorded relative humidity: 8
